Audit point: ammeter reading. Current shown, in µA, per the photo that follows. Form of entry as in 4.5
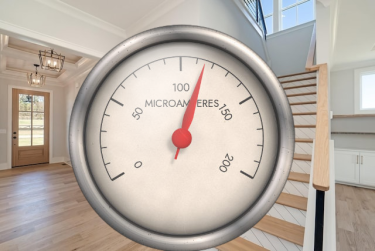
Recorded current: 115
